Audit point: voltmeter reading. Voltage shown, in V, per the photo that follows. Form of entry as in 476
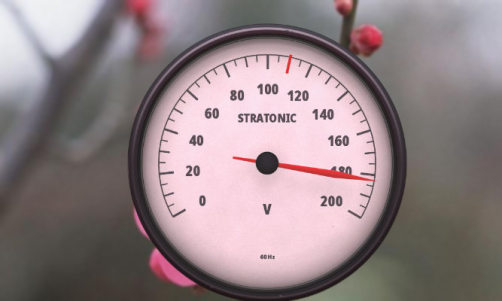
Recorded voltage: 182.5
